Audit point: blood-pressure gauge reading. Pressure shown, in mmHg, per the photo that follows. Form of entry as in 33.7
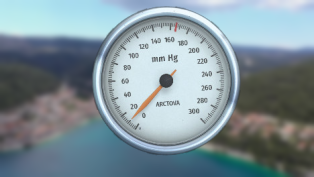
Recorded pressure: 10
